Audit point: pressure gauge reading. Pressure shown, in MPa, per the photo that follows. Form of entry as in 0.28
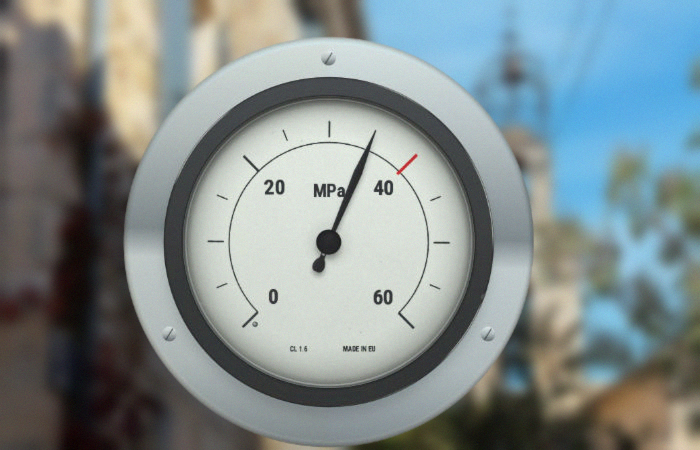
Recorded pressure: 35
